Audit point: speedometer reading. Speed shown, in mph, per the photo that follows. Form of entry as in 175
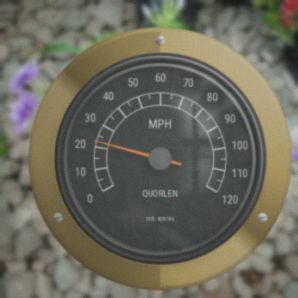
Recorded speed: 22.5
